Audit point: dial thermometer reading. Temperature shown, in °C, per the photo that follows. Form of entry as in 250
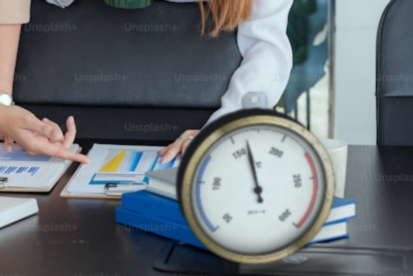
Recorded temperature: 162.5
